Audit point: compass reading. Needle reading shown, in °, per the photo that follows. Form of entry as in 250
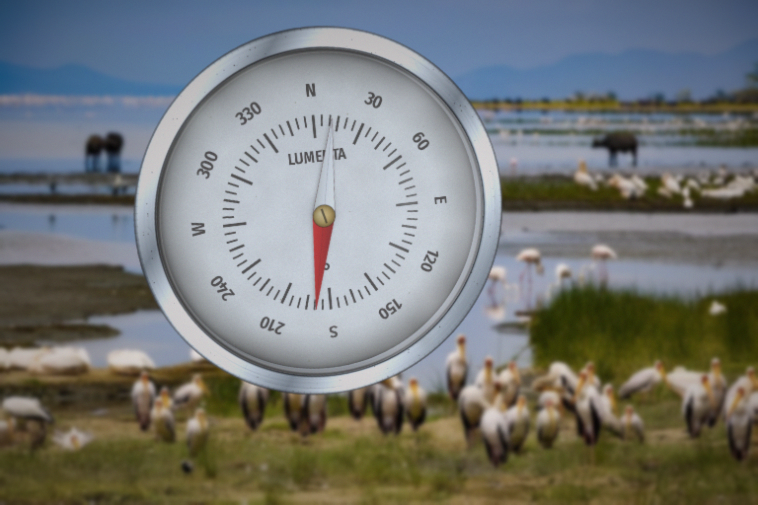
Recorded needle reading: 190
